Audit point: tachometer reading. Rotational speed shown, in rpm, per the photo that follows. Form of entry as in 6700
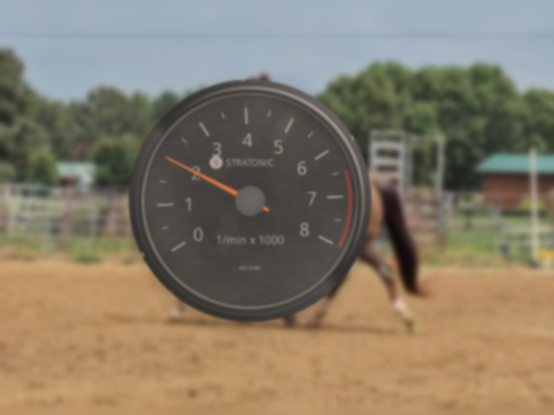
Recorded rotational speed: 2000
